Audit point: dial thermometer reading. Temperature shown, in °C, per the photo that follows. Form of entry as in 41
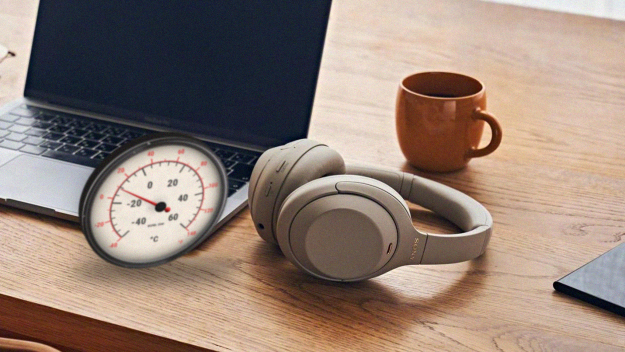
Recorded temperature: -12
